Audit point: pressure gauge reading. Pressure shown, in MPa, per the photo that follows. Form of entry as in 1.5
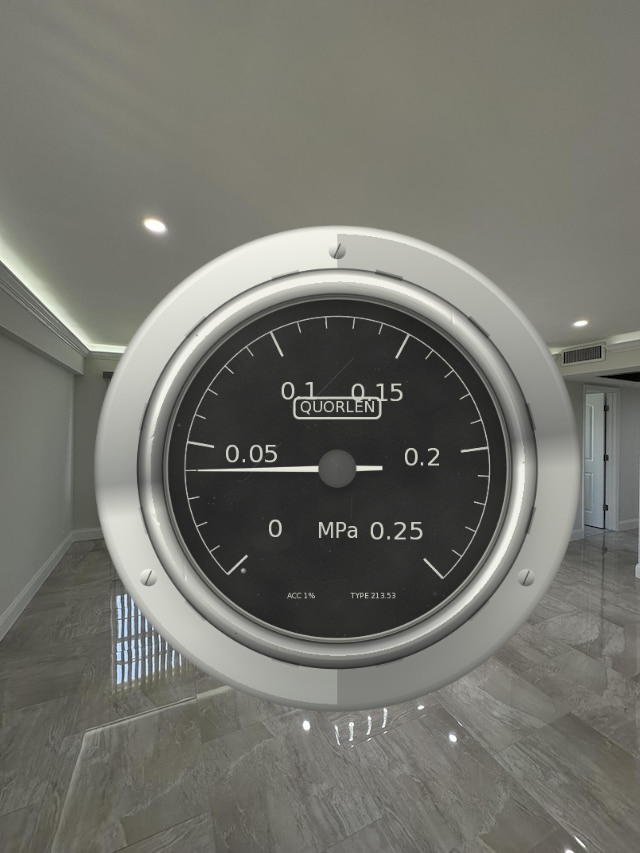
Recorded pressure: 0.04
